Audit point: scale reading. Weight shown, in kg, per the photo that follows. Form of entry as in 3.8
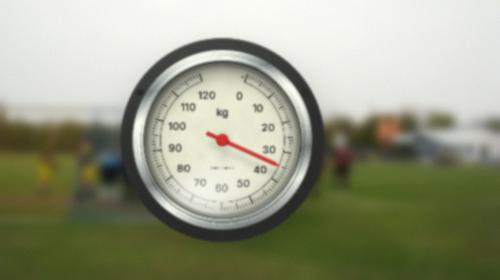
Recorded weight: 35
